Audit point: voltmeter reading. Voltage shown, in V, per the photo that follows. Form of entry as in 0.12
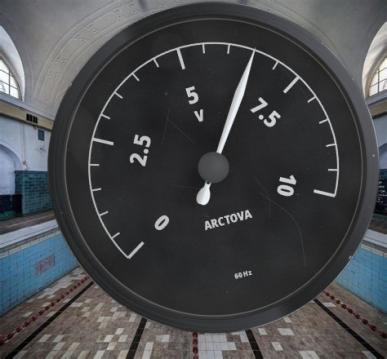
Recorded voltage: 6.5
